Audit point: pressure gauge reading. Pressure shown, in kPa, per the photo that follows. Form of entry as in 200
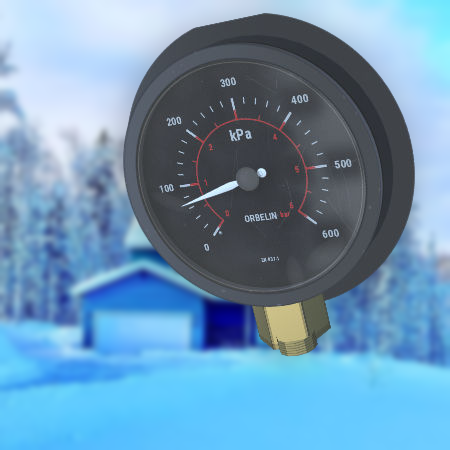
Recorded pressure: 70
